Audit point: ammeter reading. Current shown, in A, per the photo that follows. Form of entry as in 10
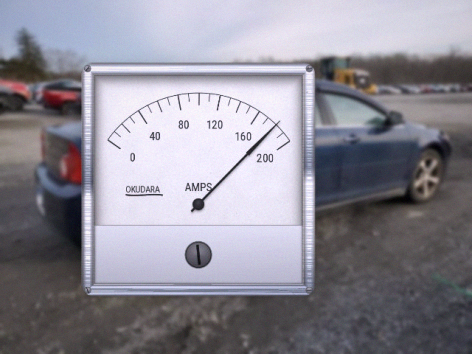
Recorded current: 180
